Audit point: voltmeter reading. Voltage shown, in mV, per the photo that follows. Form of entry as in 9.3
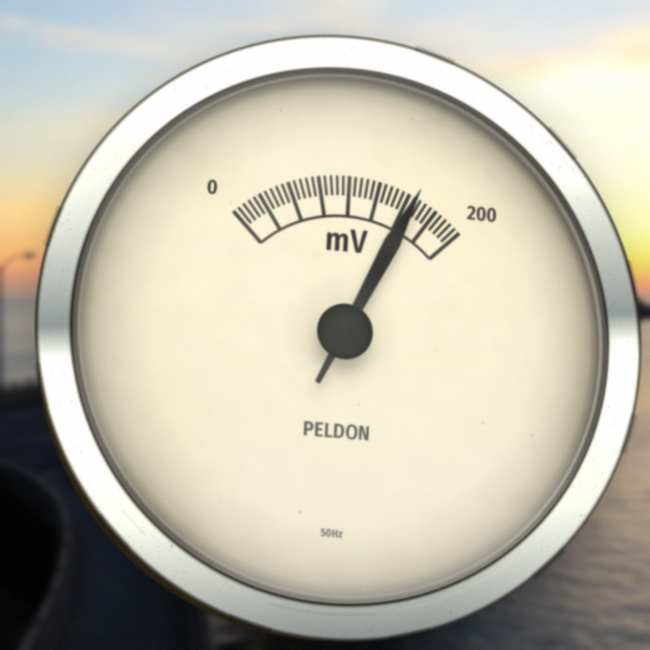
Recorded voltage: 155
